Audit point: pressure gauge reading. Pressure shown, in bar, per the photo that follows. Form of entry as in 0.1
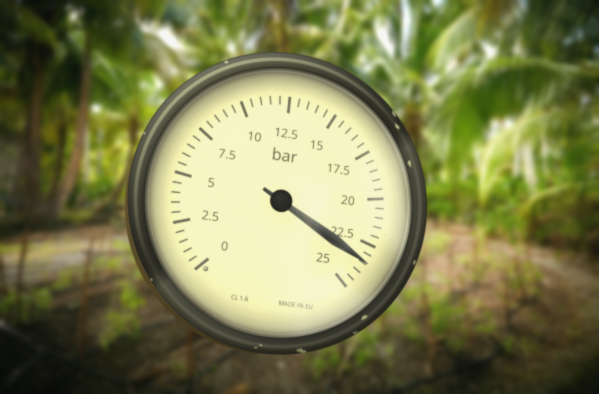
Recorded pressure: 23.5
